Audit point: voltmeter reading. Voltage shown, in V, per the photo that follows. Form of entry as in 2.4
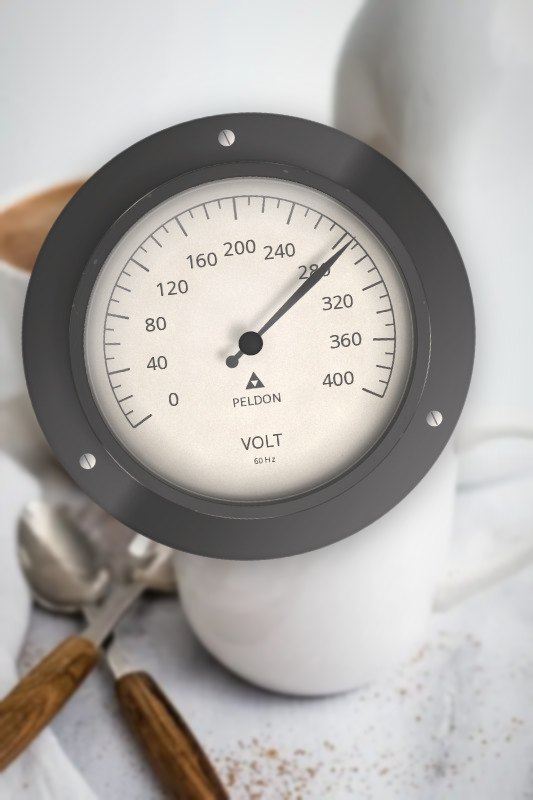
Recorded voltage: 285
